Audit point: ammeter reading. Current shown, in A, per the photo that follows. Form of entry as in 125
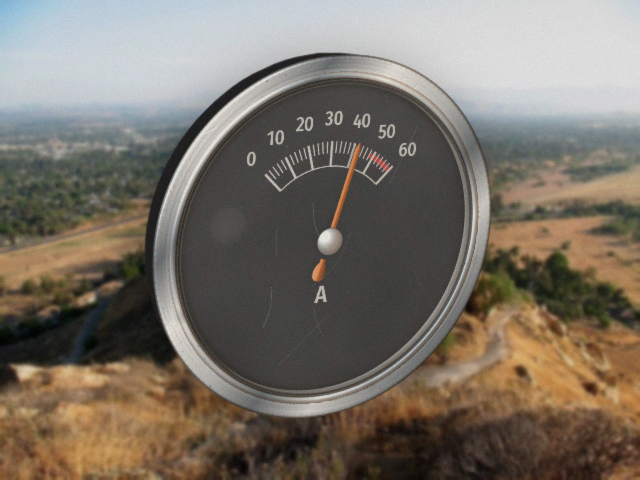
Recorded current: 40
